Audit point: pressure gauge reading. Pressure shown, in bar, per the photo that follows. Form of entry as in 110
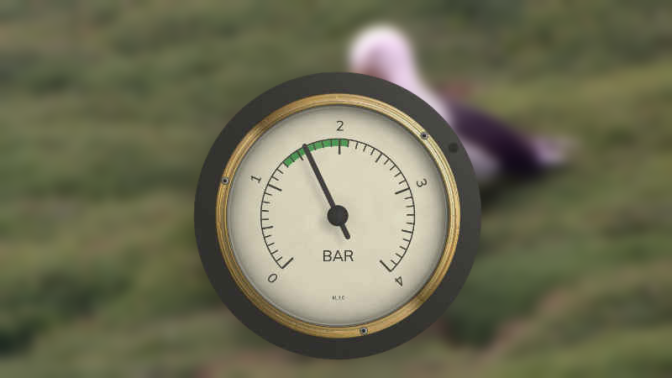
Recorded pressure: 1.6
